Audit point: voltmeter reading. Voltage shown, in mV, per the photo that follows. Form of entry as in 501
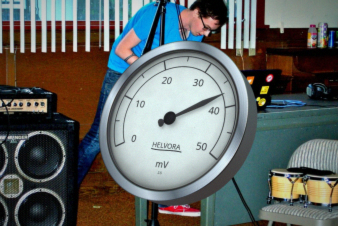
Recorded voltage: 37.5
